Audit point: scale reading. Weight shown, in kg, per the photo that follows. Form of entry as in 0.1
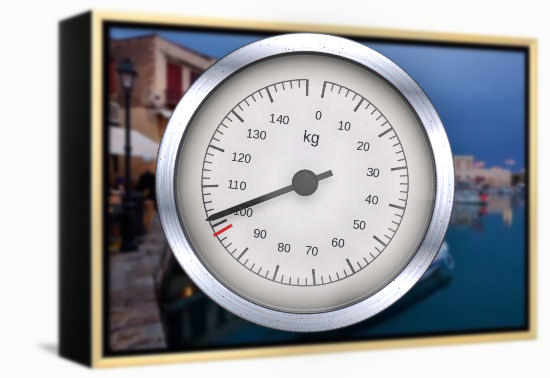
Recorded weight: 102
